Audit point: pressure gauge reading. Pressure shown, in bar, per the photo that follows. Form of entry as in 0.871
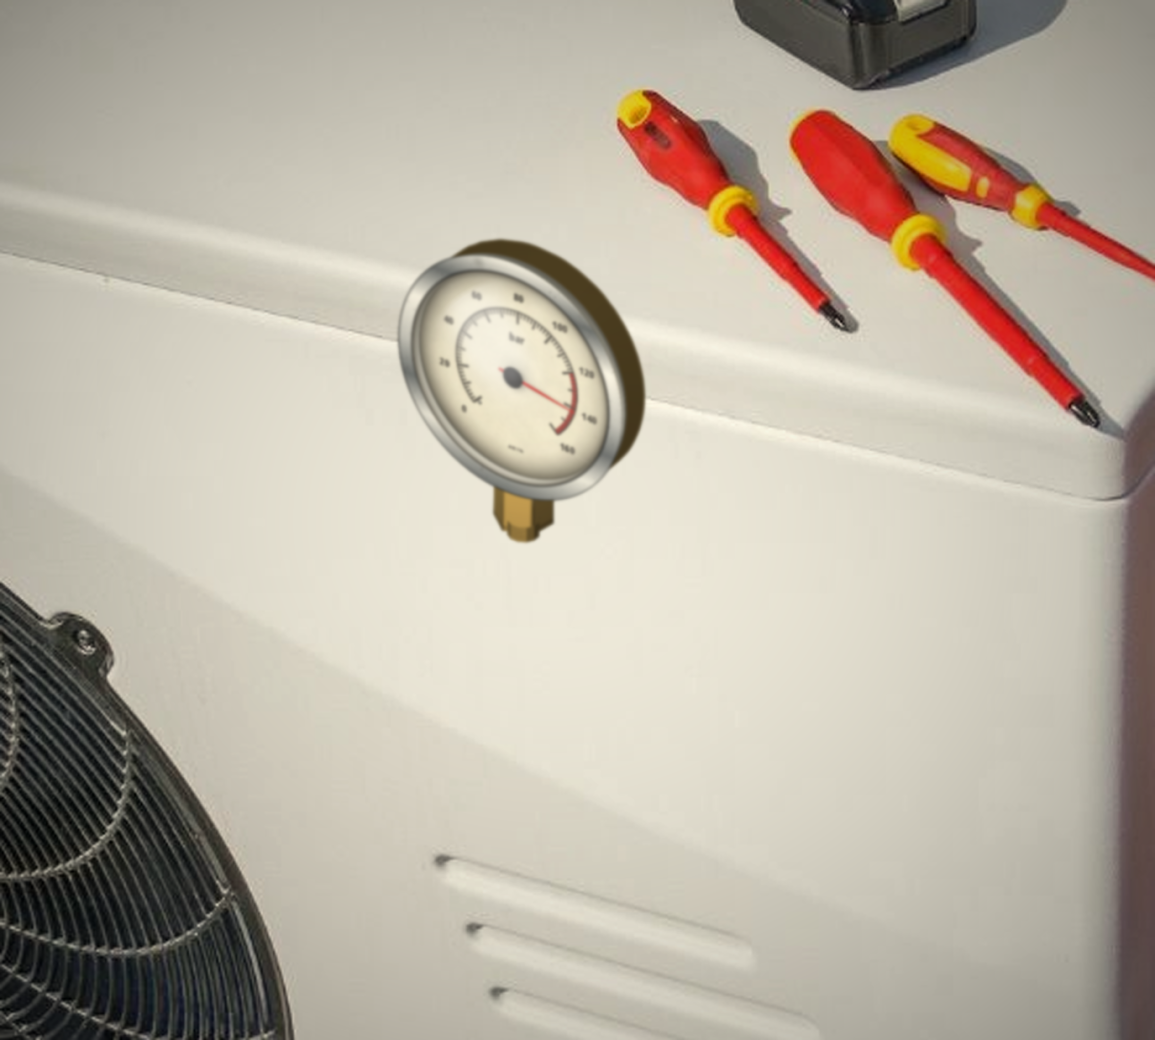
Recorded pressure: 140
